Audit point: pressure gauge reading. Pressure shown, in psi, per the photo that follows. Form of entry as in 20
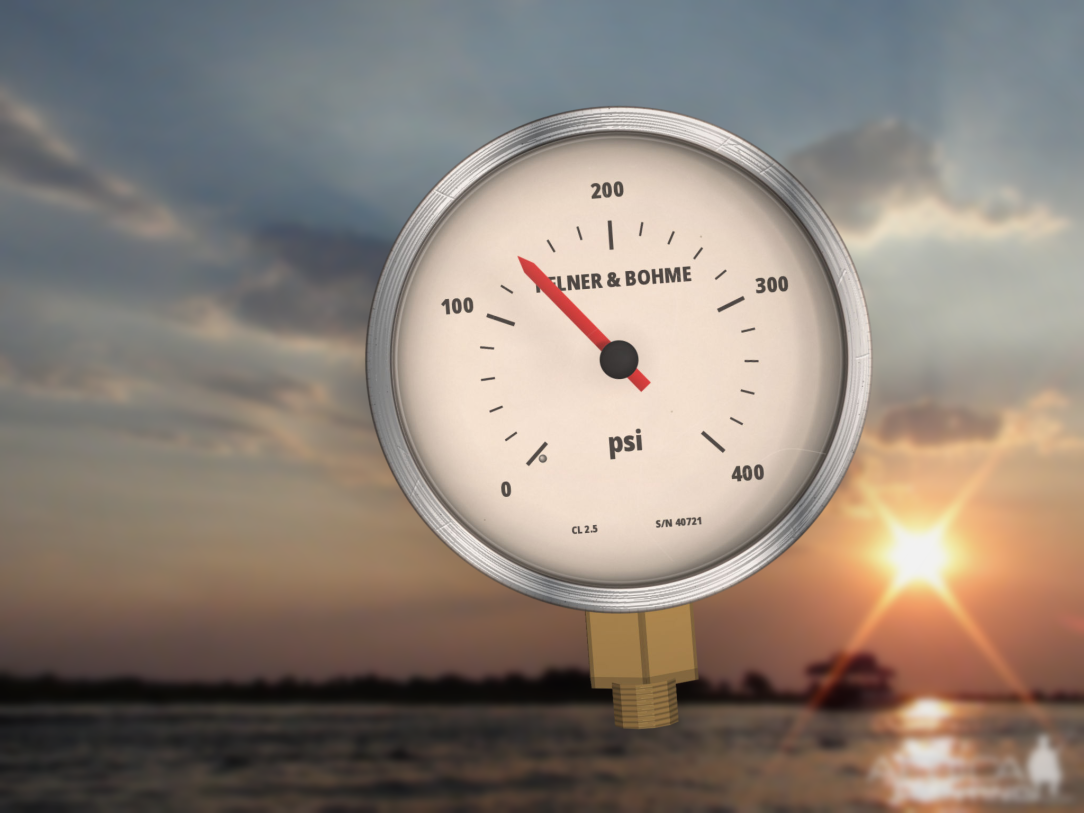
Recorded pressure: 140
